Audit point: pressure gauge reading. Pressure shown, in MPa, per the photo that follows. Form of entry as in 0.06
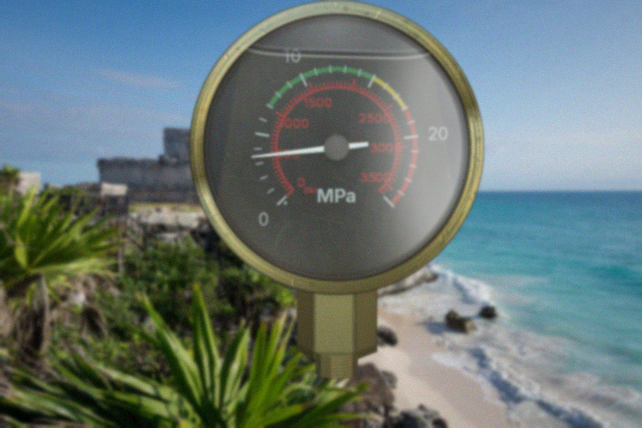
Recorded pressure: 3.5
